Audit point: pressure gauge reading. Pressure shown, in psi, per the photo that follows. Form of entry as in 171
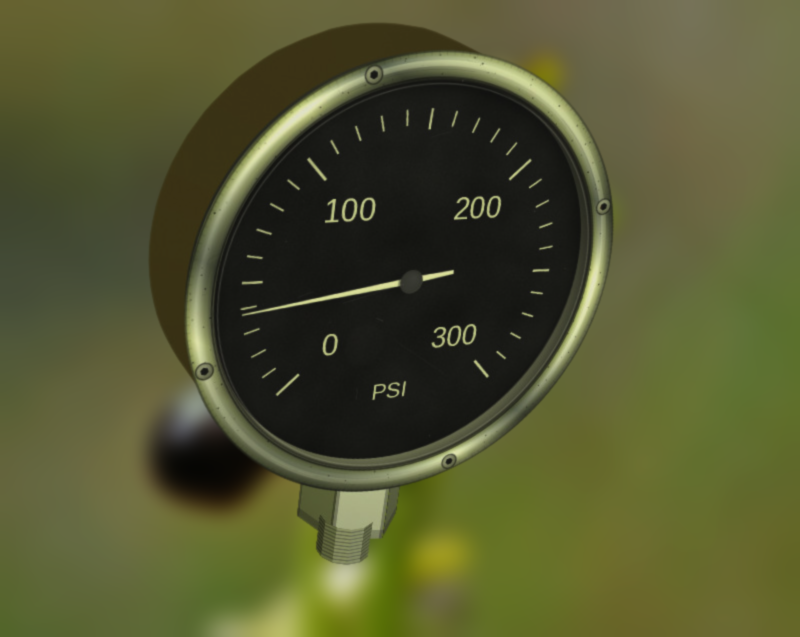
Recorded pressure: 40
